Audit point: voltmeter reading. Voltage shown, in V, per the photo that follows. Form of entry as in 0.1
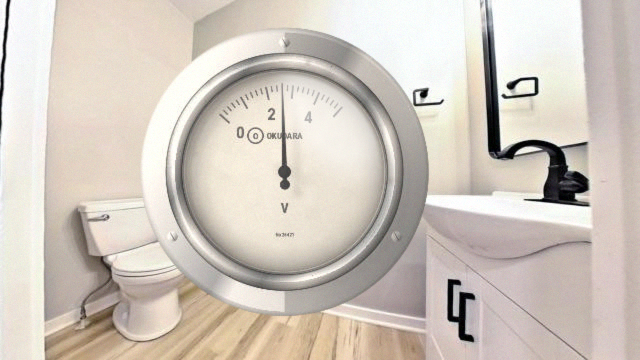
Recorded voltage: 2.6
